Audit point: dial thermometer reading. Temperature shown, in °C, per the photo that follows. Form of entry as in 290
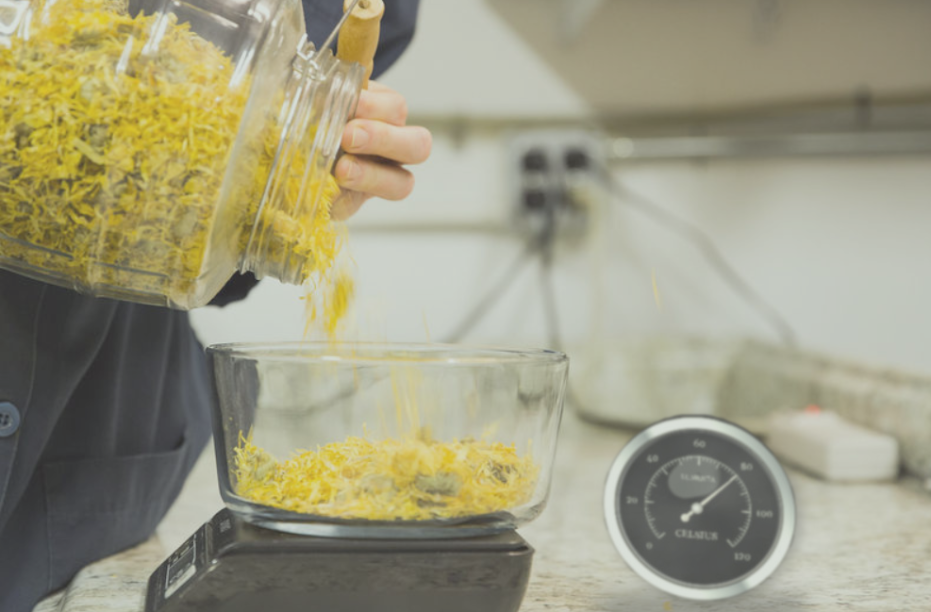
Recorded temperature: 80
